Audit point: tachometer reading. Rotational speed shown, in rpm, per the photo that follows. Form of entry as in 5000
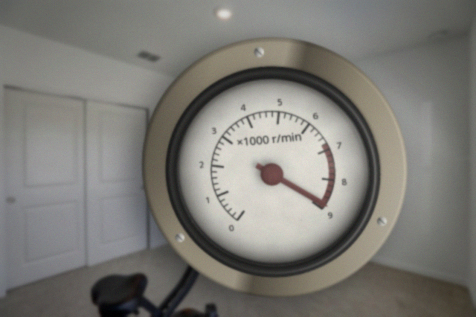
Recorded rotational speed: 8800
